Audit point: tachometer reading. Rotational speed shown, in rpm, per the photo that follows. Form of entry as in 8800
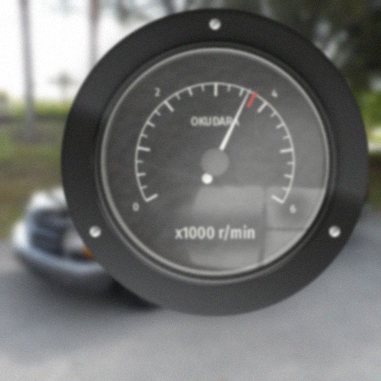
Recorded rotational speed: 3625
